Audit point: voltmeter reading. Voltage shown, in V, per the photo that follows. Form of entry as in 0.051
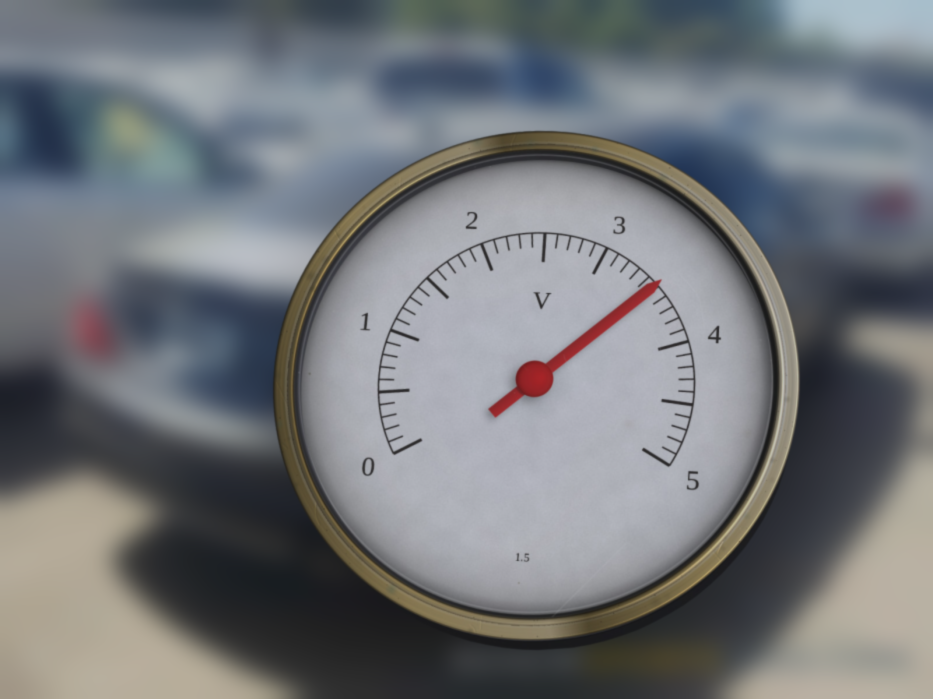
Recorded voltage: 3.5
